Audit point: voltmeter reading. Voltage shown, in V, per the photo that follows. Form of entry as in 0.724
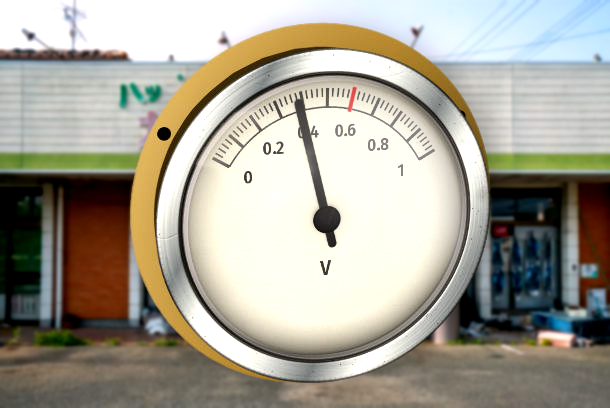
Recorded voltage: 0.38
